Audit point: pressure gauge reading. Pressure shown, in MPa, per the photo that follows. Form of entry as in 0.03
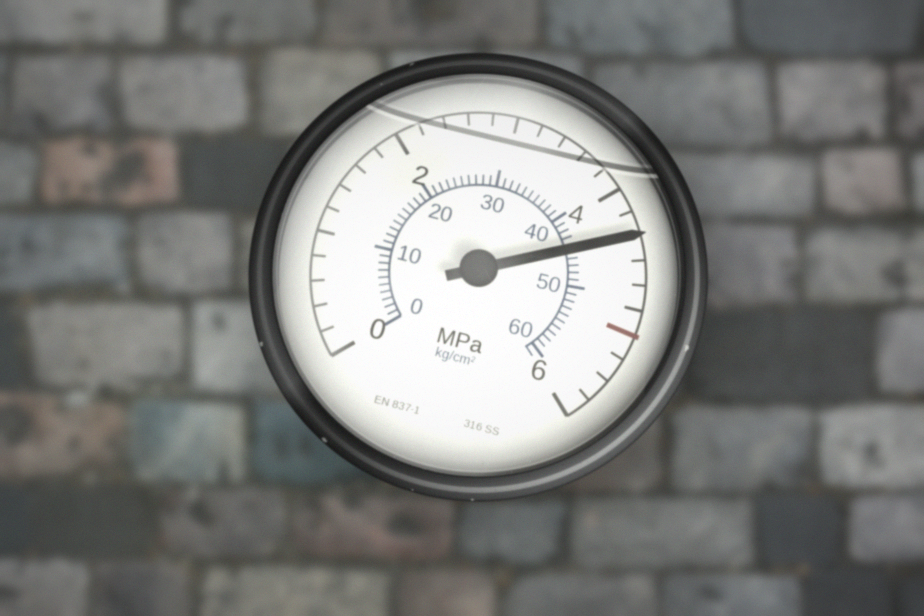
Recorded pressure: 4.4
